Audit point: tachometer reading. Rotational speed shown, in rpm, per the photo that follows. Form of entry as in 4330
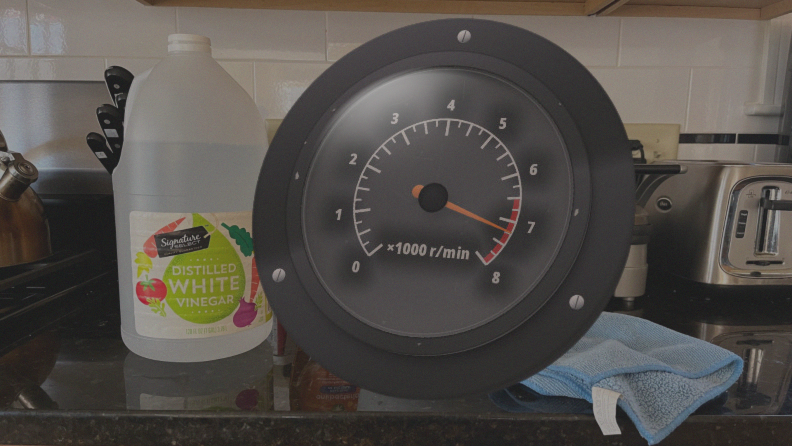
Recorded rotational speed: 7250
